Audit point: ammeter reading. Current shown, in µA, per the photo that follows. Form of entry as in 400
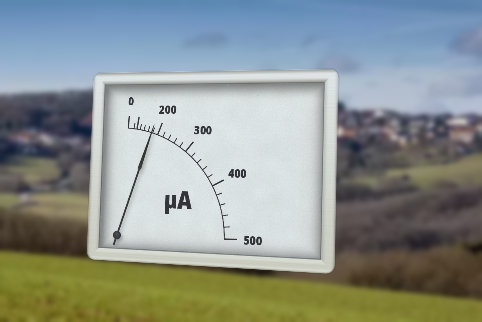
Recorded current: 180
